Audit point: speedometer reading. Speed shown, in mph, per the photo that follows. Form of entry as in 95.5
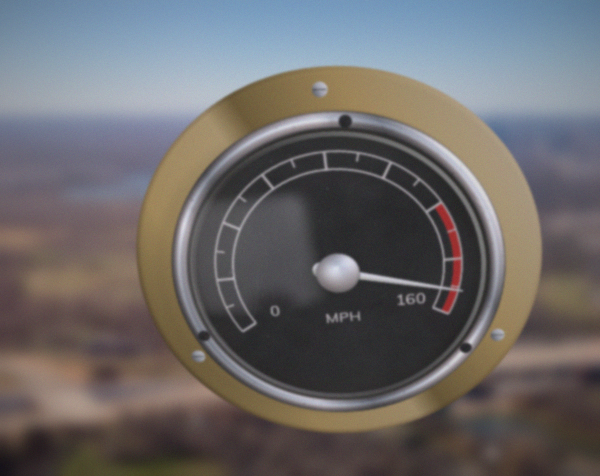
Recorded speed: 150
